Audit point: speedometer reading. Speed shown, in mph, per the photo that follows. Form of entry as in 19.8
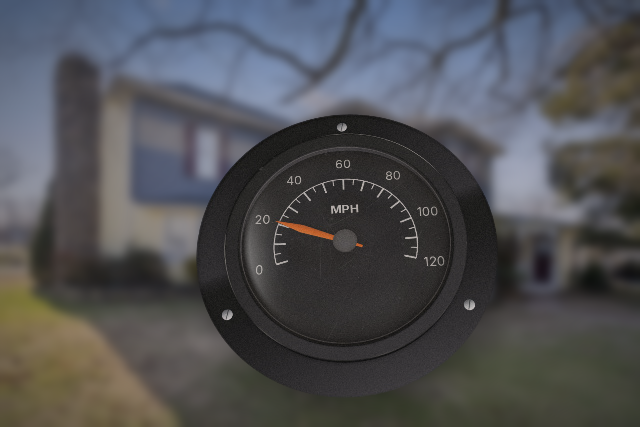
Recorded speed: 20
